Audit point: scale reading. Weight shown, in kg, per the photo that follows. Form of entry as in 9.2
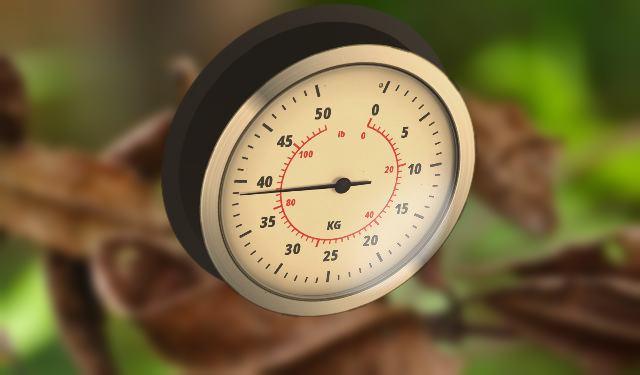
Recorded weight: 39
